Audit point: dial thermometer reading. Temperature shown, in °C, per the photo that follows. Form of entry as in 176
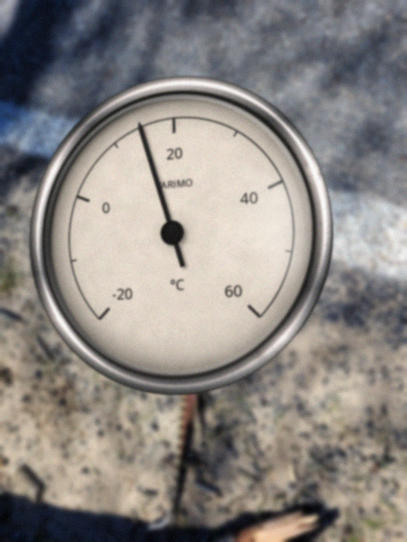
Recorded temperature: 15
